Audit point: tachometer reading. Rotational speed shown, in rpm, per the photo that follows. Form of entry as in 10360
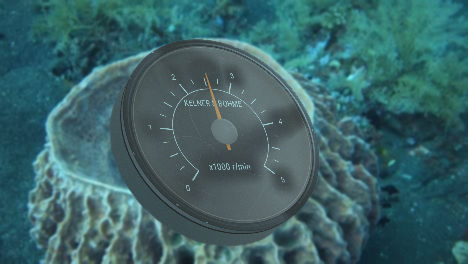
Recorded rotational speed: 2500
